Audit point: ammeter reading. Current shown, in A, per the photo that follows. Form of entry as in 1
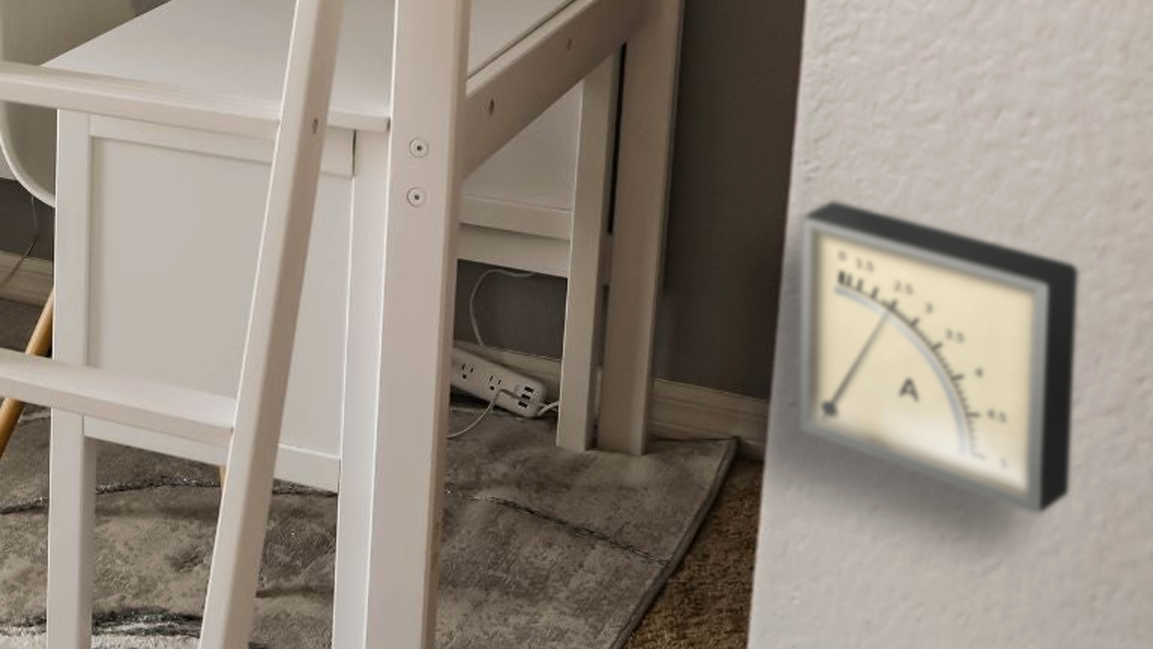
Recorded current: 2.5
